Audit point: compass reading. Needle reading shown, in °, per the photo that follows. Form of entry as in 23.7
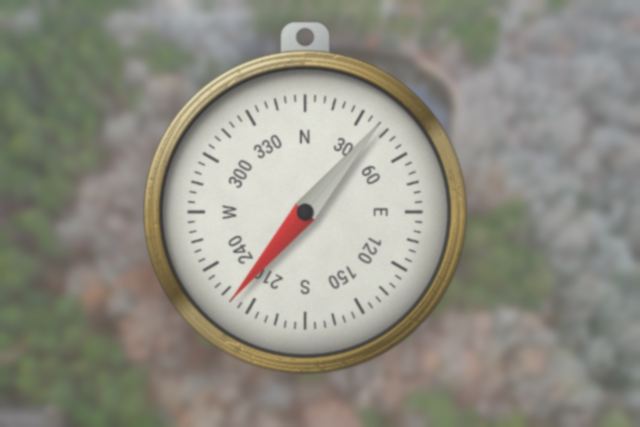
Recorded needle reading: 220
